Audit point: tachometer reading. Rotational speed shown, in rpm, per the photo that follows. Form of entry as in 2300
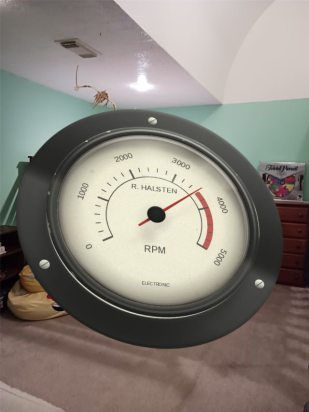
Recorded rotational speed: 3600
